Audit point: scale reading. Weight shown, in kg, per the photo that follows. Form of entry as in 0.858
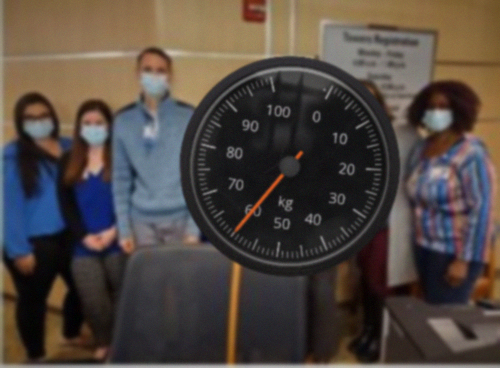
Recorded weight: 60
